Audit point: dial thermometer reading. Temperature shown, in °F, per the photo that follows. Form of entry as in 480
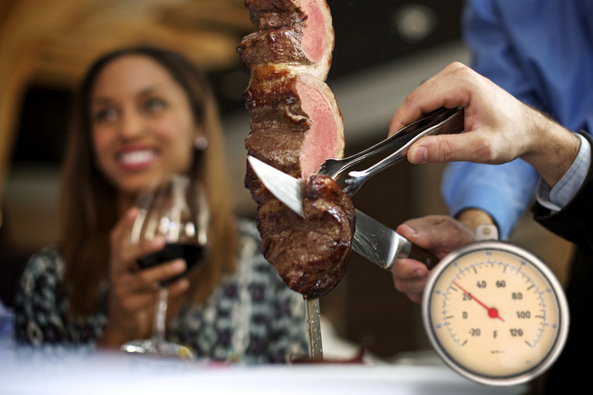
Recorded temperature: 24
